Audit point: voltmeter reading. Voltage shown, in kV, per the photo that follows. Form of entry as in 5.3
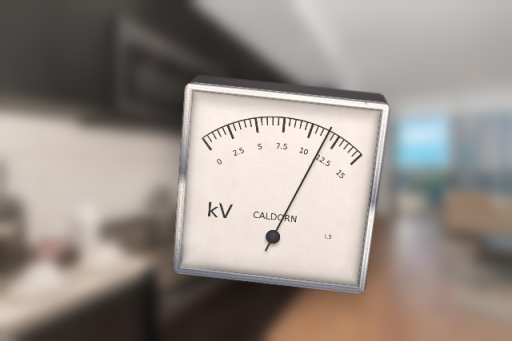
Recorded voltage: 11.5
